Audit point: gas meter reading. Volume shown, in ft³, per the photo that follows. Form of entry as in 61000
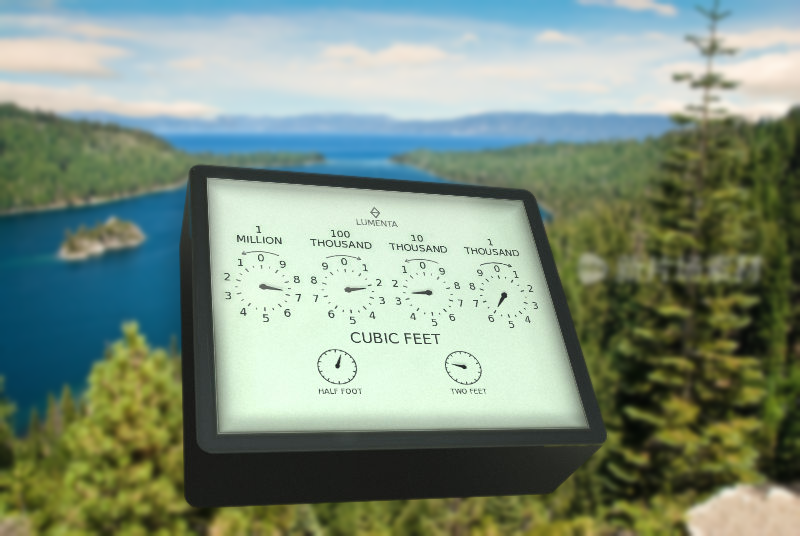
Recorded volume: 722600
